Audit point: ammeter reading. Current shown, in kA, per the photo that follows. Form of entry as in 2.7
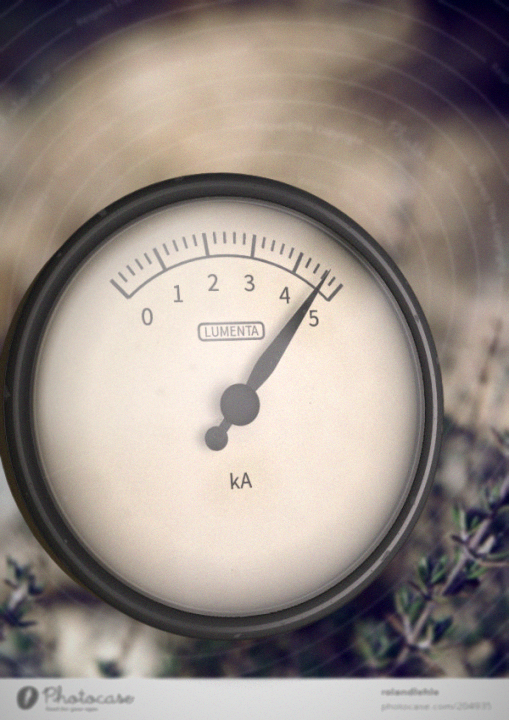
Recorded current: 4.6
